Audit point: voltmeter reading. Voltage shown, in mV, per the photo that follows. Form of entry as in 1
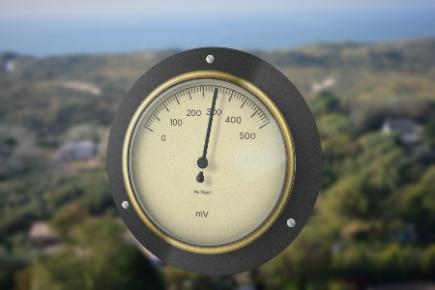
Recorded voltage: 300
